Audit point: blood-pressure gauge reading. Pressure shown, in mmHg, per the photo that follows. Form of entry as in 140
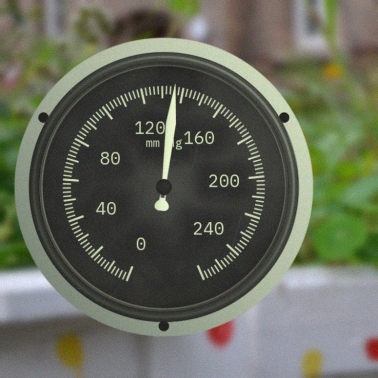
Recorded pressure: 136
